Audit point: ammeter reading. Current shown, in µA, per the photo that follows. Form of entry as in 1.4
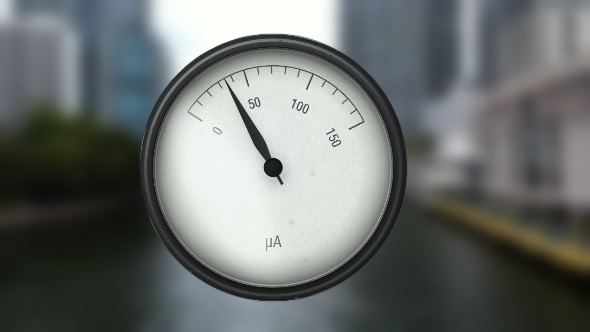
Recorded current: 35
